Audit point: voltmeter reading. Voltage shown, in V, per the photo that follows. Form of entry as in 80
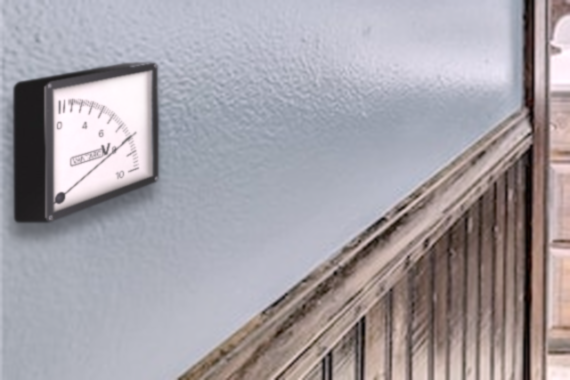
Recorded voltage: 8
